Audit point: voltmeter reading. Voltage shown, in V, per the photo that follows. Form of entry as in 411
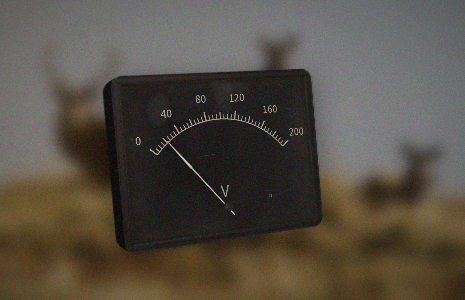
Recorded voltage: 20
